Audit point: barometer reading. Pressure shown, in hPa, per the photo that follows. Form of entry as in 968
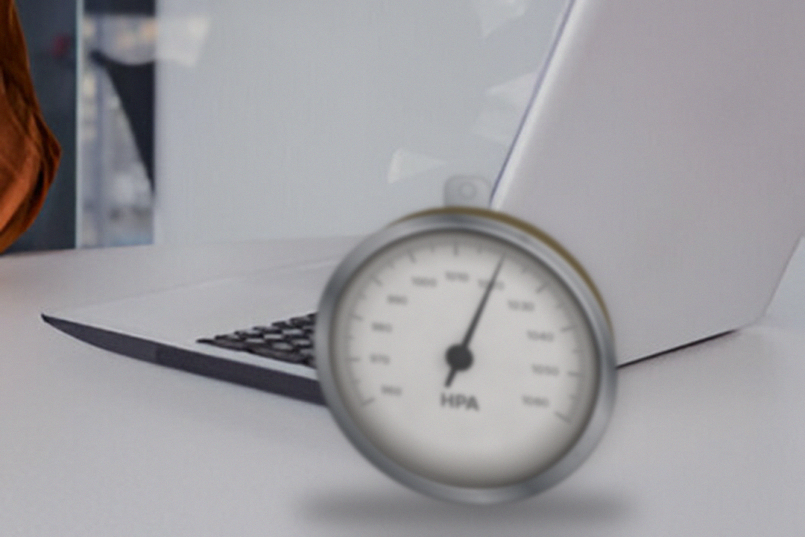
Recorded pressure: 1020
